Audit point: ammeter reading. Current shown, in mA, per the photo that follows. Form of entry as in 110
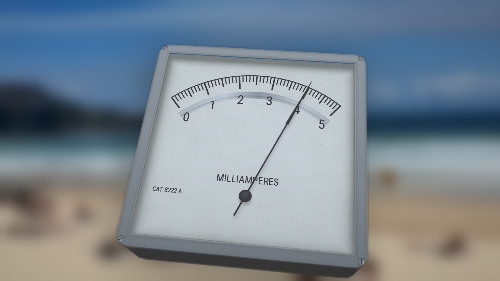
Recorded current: 4
